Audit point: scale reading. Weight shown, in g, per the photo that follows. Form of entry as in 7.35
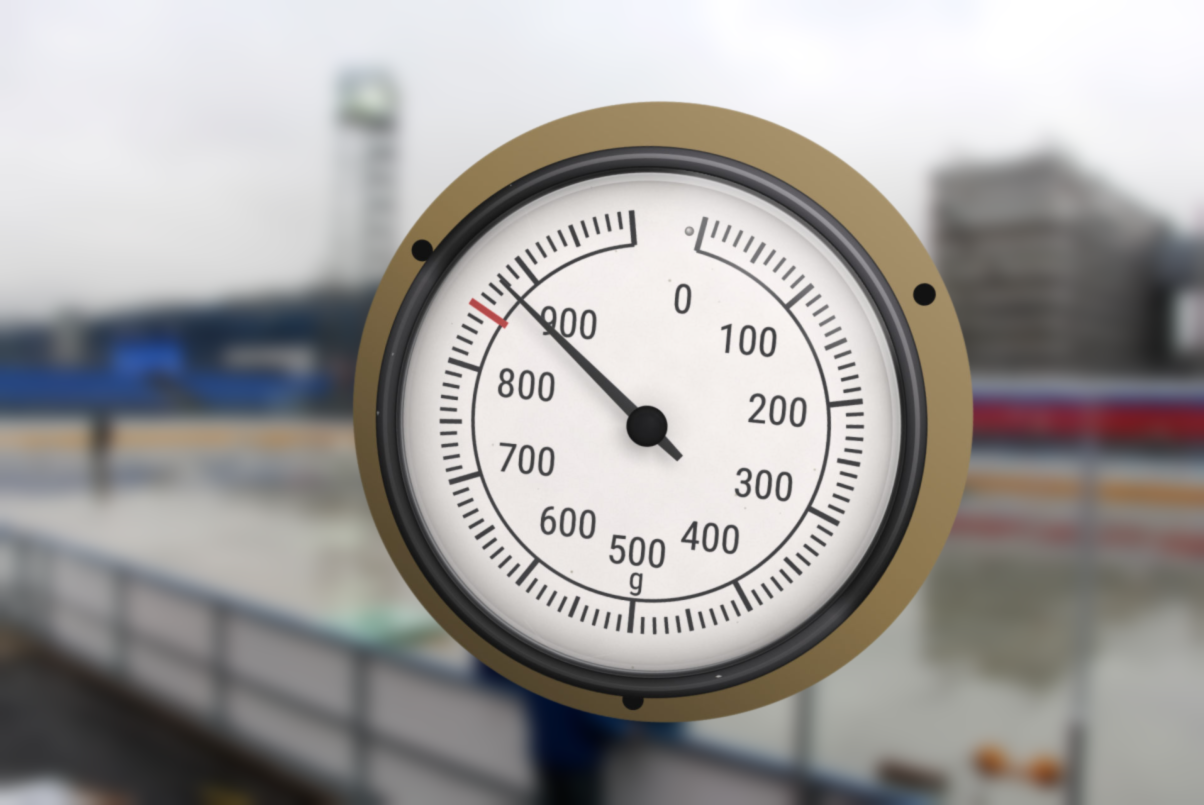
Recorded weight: 880
